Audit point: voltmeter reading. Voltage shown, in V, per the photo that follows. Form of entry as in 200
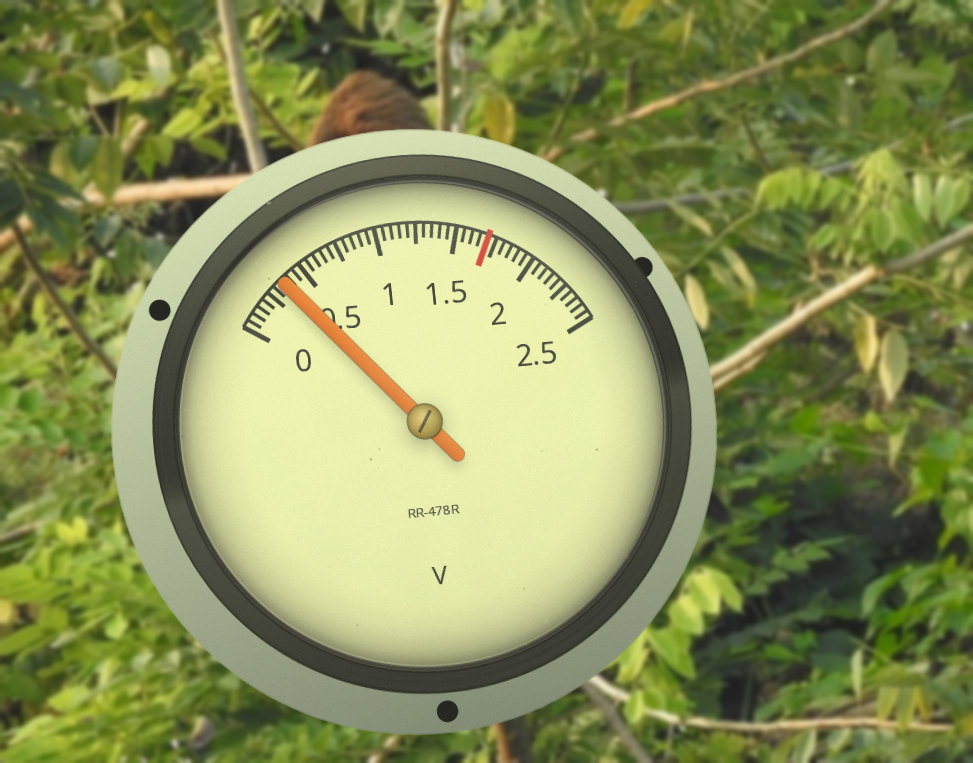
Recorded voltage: 0.35
